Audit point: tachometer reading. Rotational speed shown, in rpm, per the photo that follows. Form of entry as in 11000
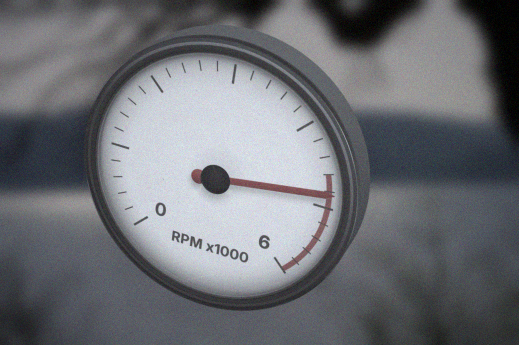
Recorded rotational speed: 4800
